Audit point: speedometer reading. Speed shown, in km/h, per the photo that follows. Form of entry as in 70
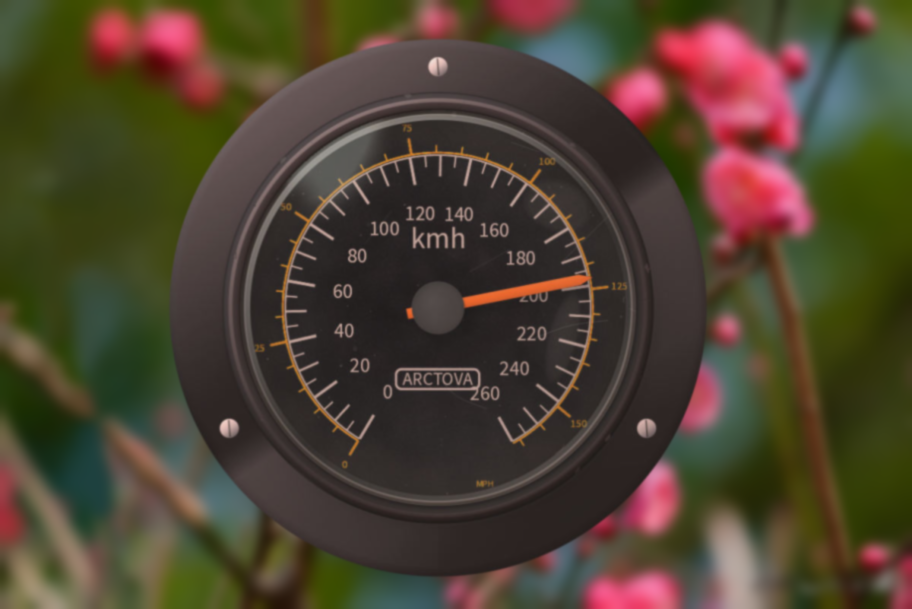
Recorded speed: 197.5
